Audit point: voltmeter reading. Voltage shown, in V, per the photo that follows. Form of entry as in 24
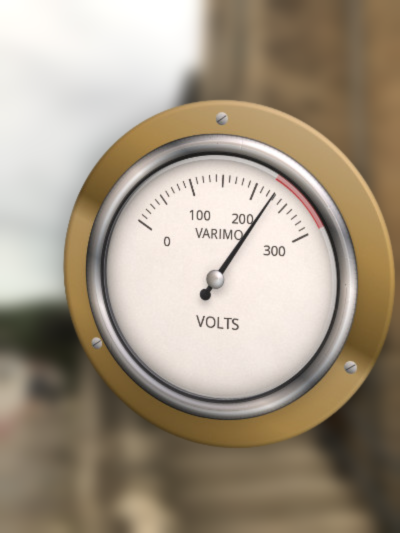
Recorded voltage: 230
